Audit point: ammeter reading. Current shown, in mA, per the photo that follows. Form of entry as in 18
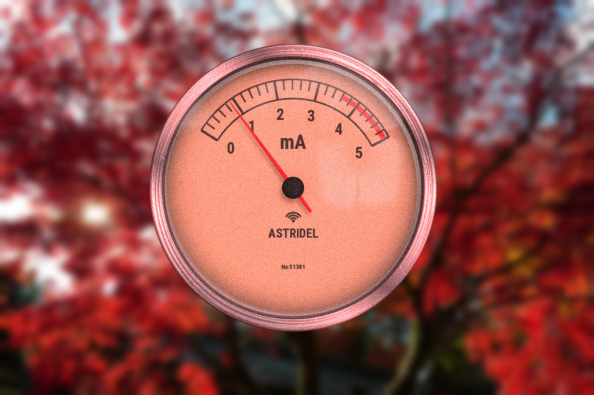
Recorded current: 0.9
